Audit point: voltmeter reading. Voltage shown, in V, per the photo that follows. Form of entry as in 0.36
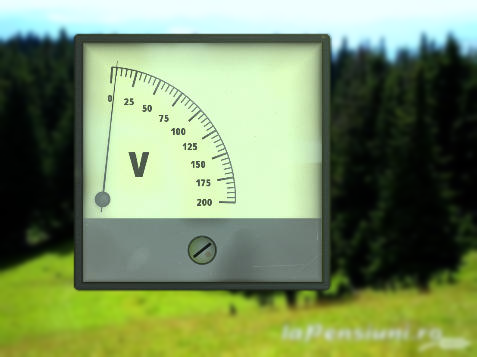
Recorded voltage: 5
